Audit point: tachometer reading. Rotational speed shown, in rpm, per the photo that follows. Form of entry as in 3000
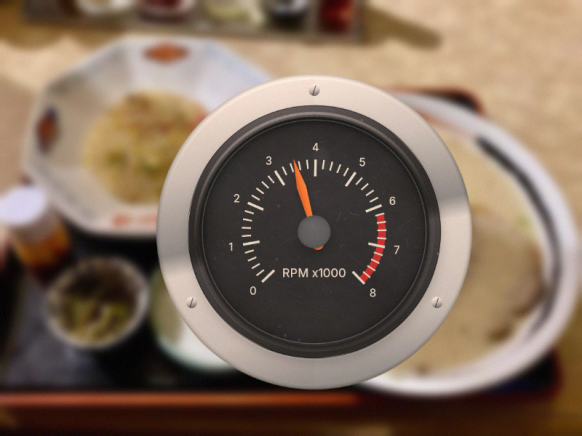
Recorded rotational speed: 3500
